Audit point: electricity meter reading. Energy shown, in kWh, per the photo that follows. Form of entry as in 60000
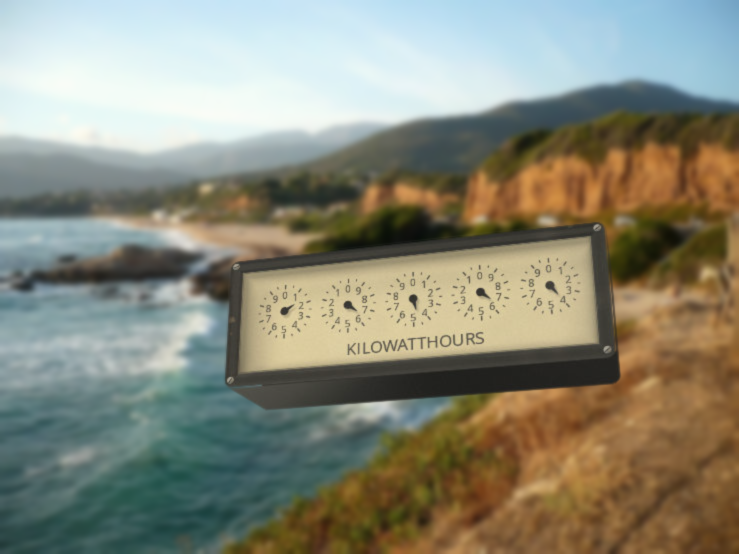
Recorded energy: 16464
